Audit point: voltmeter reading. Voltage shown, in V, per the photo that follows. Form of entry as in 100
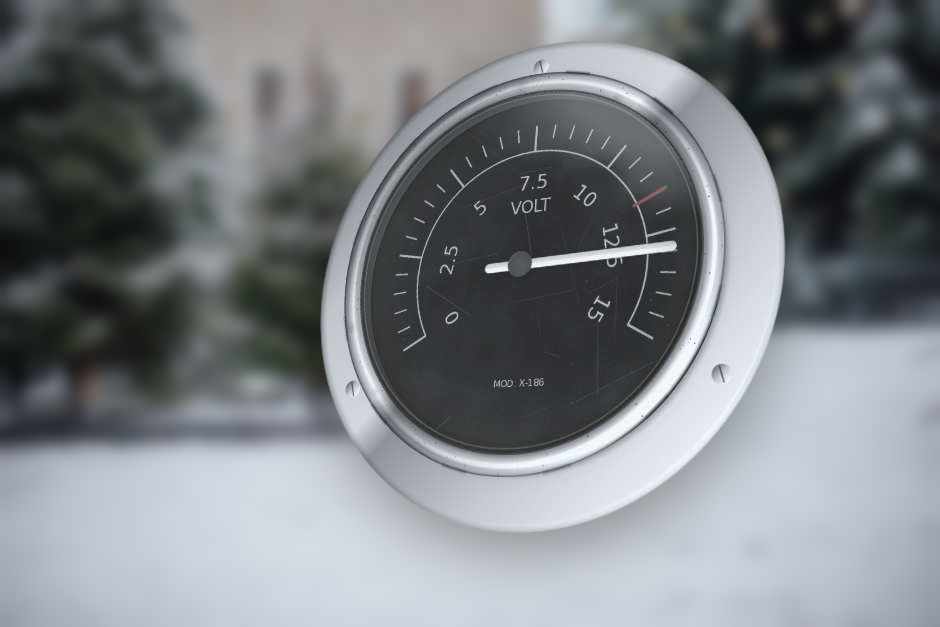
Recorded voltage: 13
